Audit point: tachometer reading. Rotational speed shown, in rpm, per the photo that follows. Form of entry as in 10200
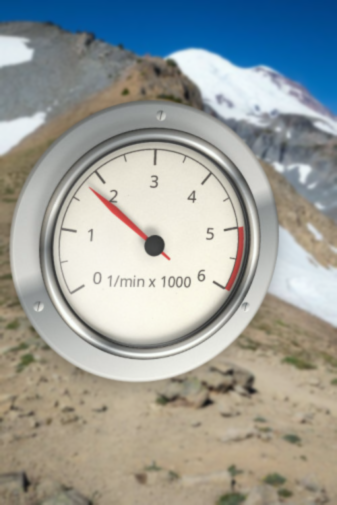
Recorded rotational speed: 1750
